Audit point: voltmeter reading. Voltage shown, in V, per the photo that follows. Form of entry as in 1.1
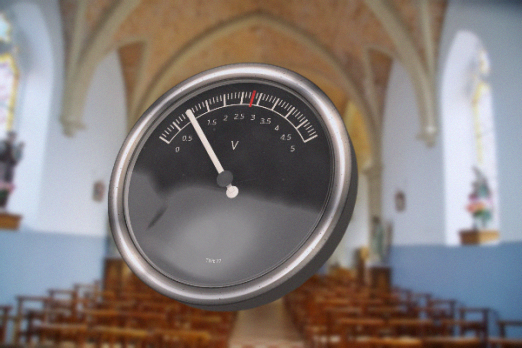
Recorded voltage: 1
